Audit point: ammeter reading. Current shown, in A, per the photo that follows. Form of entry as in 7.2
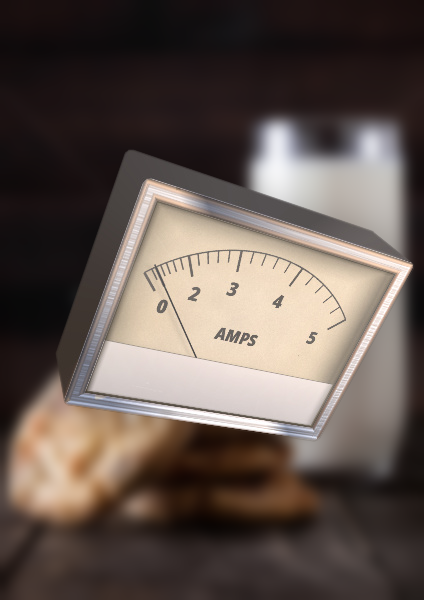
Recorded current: 1
